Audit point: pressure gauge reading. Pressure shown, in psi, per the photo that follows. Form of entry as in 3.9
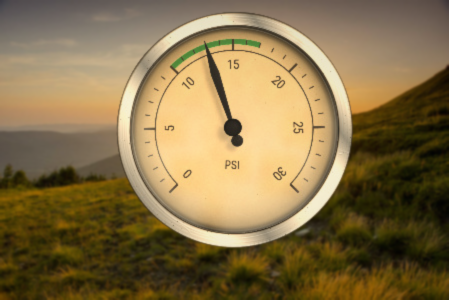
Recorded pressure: 13
